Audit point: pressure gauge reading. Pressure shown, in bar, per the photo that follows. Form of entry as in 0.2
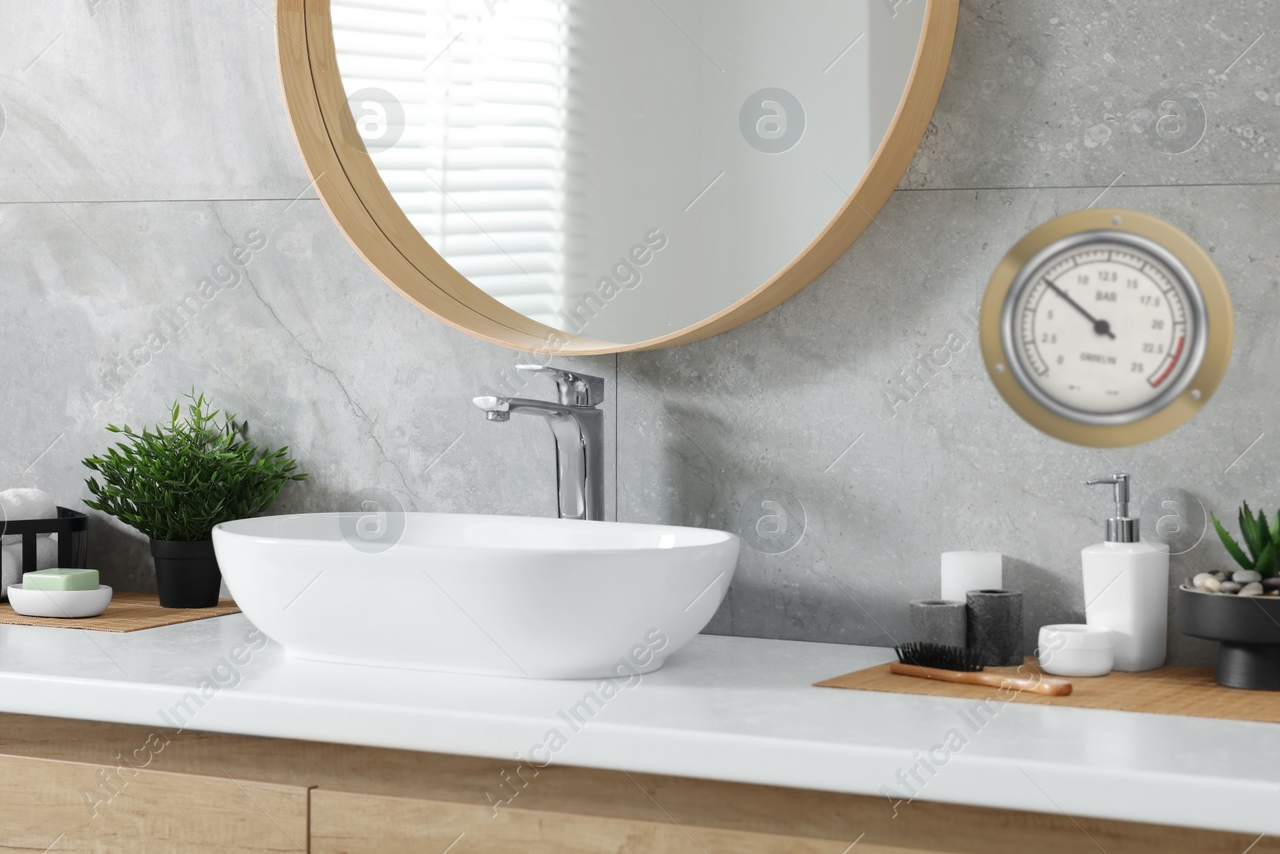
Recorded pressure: 7.5
